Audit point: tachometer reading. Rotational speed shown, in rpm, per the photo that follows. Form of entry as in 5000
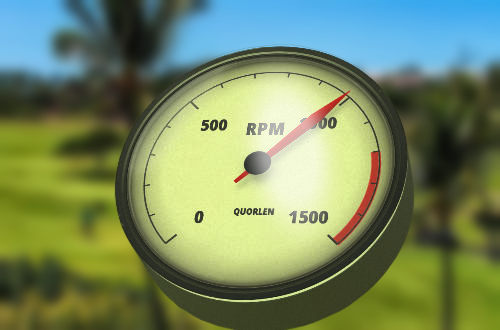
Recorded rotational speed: 1000
